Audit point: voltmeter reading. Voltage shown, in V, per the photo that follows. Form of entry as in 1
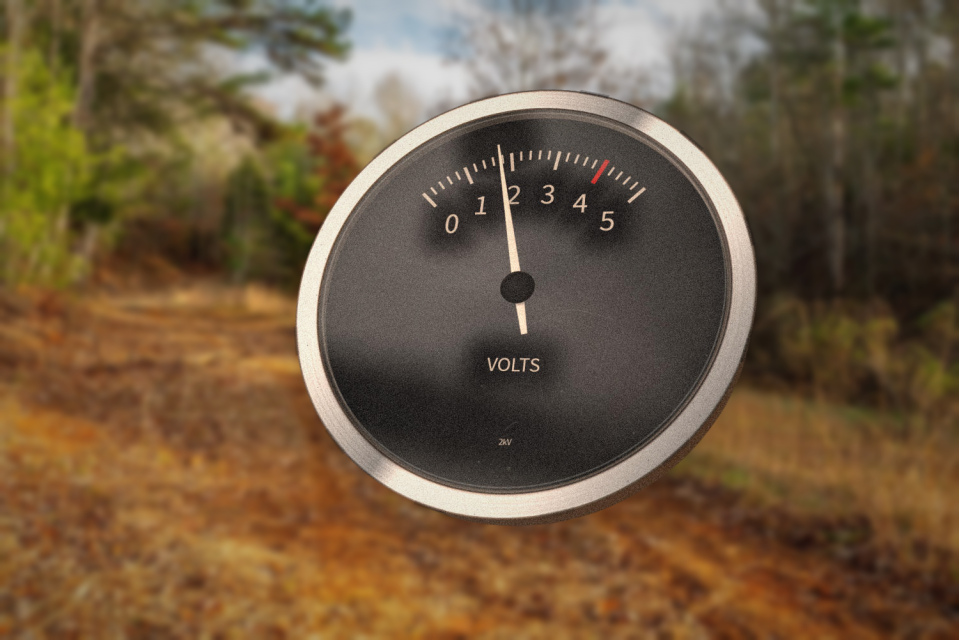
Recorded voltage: 1.8
